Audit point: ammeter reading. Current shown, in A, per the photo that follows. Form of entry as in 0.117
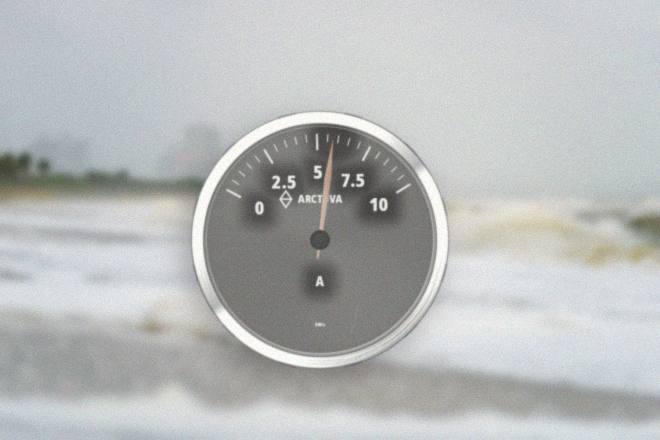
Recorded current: 5.75
